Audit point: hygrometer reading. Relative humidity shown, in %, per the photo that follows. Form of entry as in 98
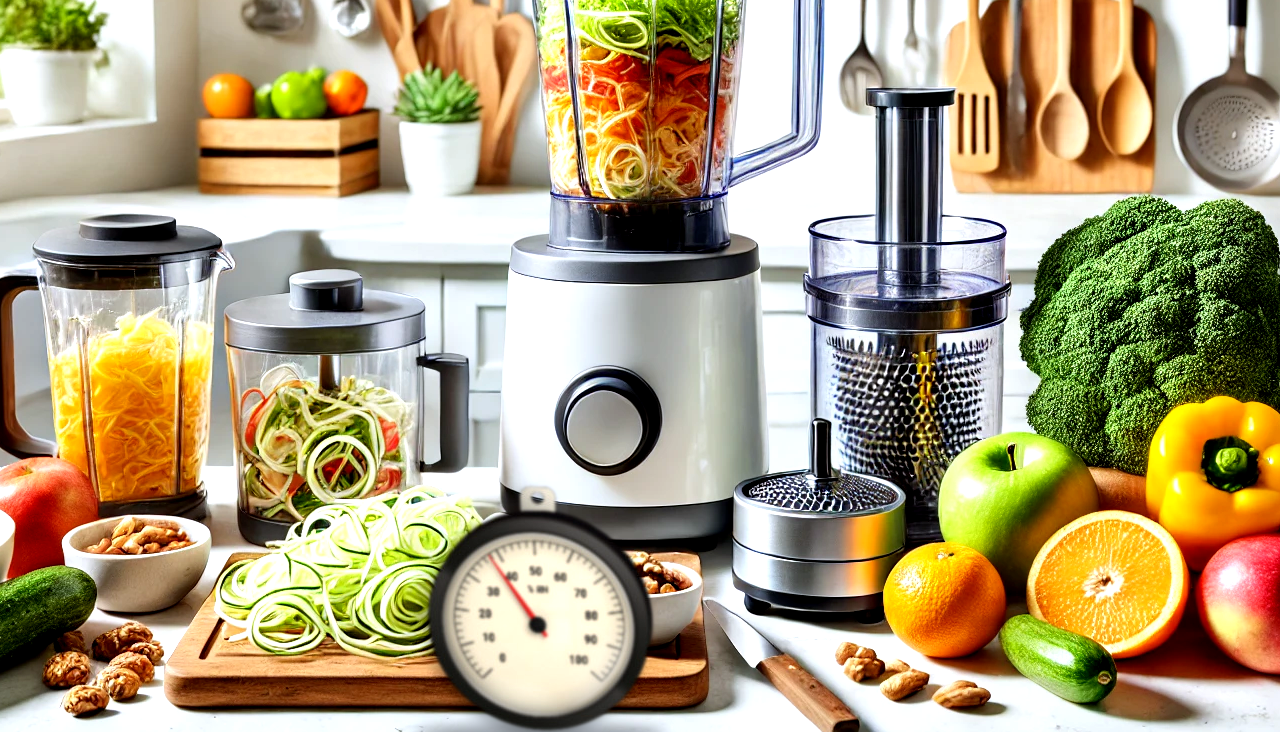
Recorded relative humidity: 38
